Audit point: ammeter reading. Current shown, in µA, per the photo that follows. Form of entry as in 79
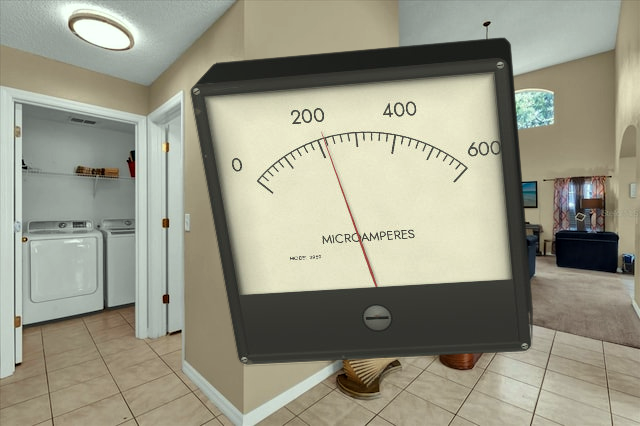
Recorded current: 220
